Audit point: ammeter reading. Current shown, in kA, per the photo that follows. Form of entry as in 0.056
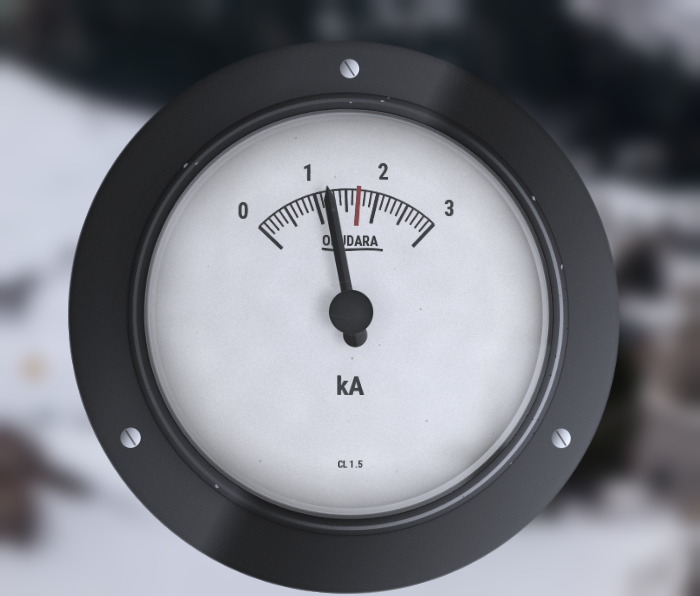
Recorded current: 1.2
